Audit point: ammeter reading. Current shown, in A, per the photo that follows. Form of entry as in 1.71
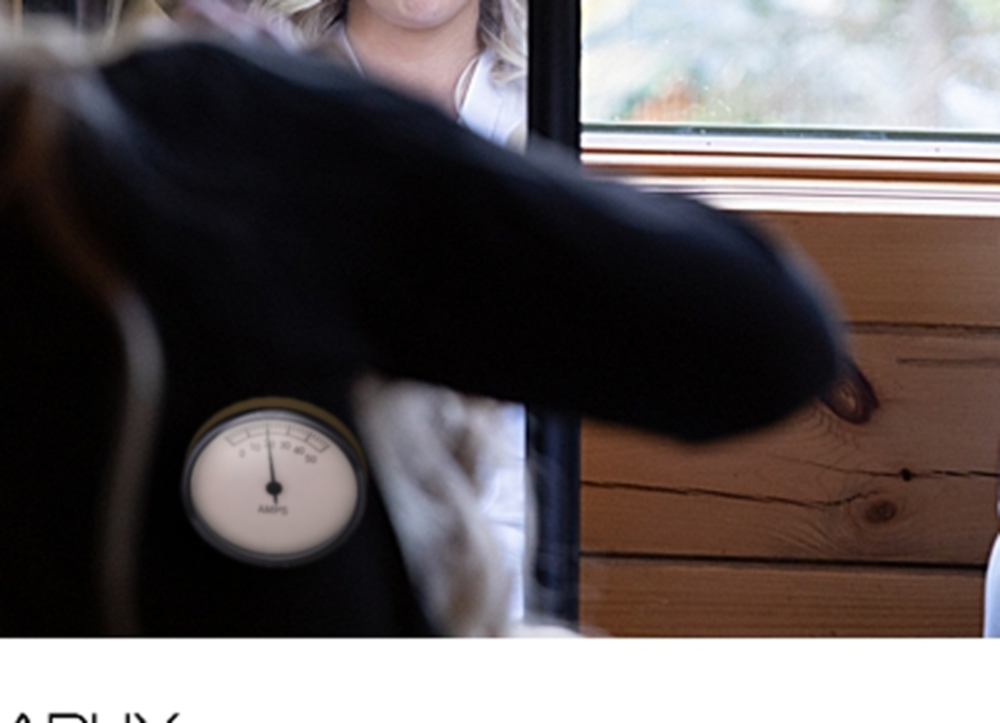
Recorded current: 20
